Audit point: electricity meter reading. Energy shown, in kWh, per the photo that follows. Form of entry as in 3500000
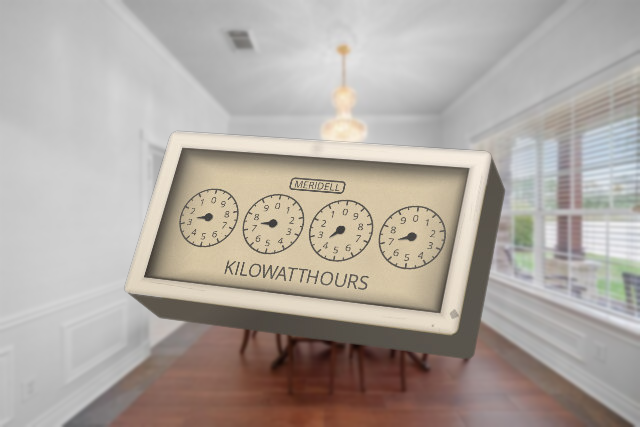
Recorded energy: 2737
